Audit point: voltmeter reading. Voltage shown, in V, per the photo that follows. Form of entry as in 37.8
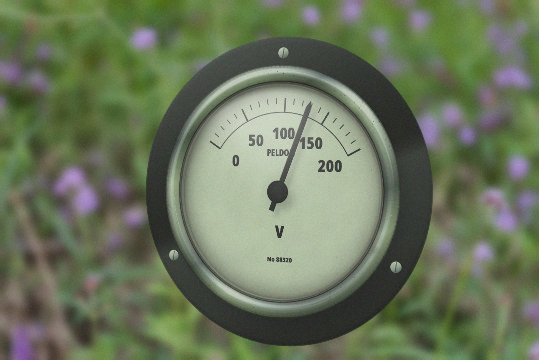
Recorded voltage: 130
